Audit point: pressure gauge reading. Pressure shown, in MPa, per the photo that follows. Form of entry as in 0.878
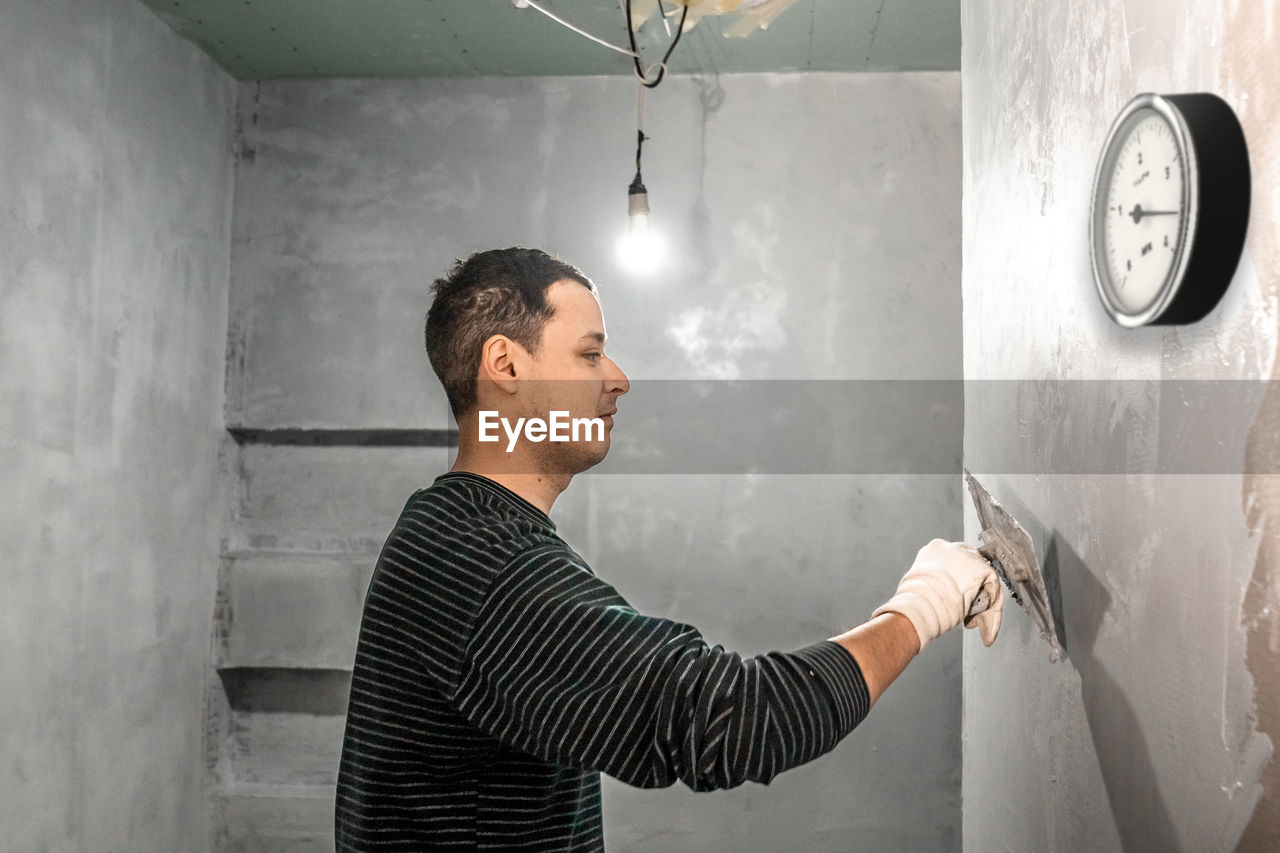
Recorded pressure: 3.6
